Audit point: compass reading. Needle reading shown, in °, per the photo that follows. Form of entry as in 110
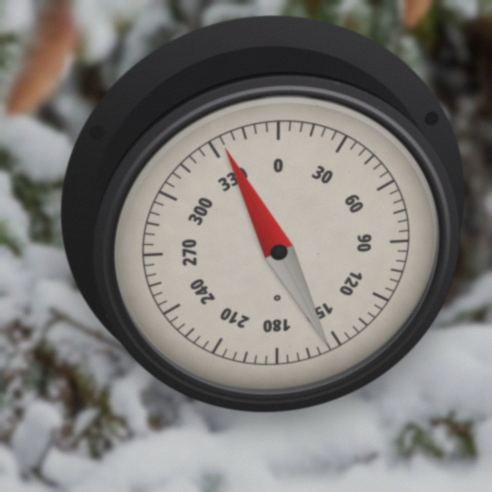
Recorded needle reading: 335
